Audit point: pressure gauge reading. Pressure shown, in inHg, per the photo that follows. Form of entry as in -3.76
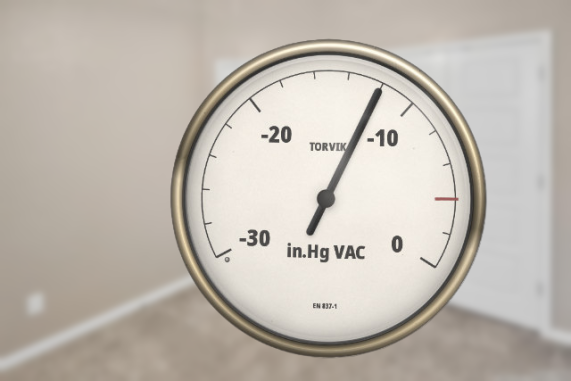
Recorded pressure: -12
